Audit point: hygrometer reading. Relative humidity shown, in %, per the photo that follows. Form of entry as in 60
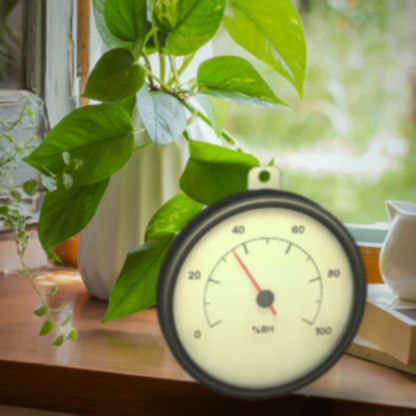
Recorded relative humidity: 35
